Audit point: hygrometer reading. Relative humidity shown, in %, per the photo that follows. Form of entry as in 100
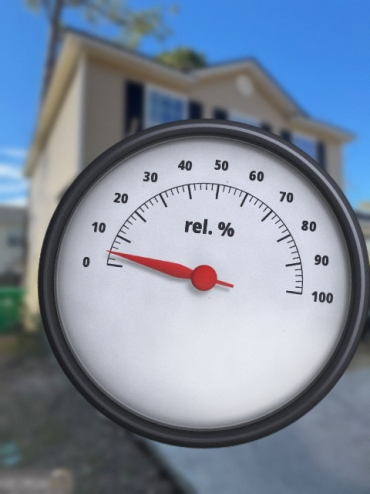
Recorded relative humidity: 4
